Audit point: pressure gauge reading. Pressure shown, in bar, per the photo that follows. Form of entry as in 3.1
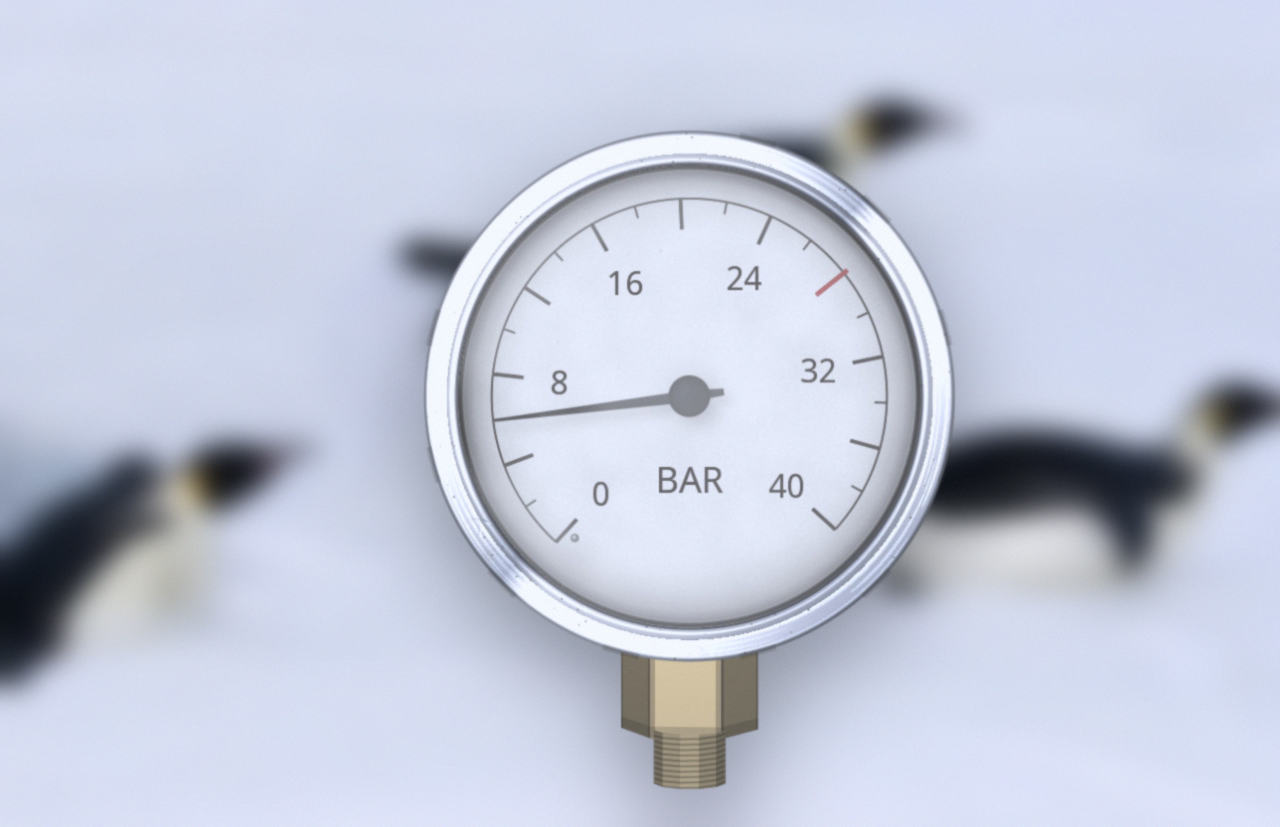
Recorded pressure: 6
